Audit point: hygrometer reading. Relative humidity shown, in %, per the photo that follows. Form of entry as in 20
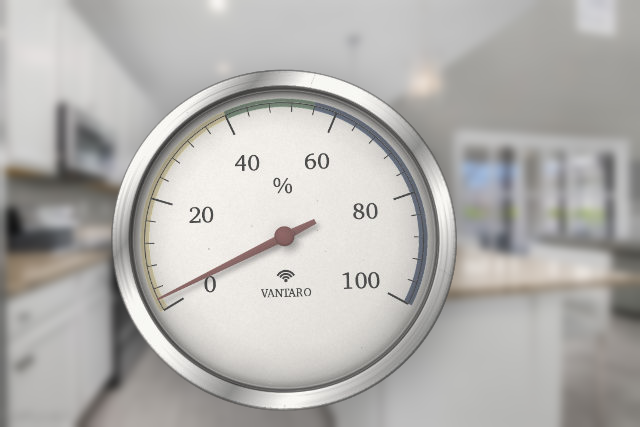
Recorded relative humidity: 2
